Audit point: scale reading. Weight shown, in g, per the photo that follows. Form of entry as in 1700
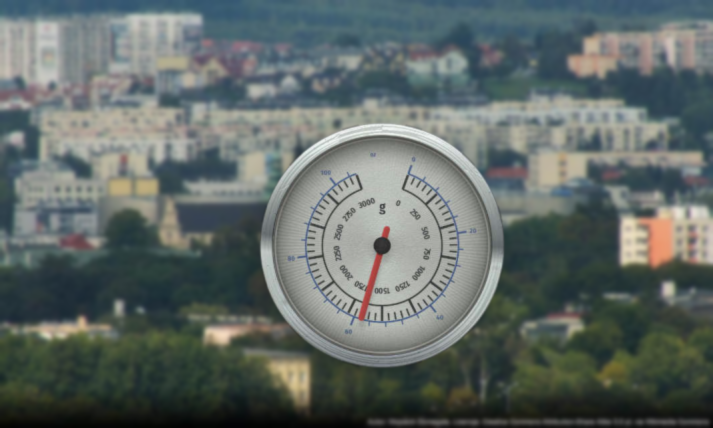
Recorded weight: 1650
